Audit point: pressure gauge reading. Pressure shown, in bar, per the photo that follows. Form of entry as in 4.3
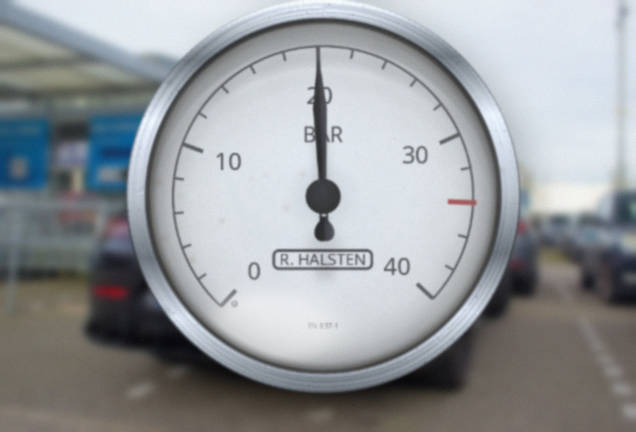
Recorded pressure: 20
